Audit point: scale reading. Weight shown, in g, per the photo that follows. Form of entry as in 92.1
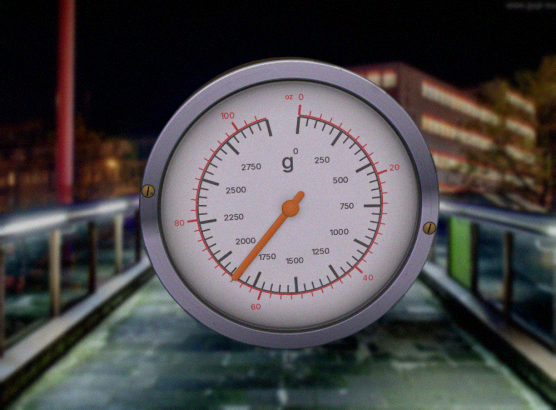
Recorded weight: 1875
